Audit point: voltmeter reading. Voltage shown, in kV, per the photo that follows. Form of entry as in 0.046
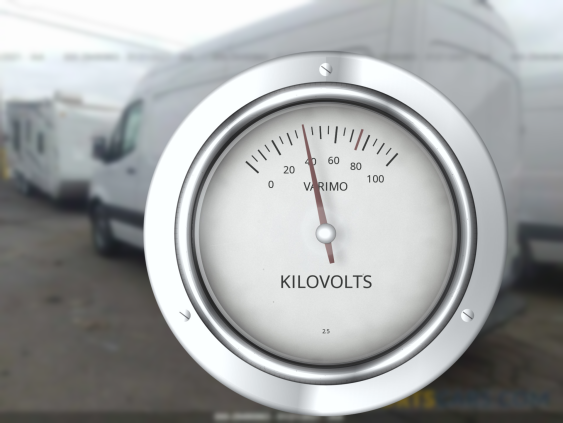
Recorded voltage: 40
